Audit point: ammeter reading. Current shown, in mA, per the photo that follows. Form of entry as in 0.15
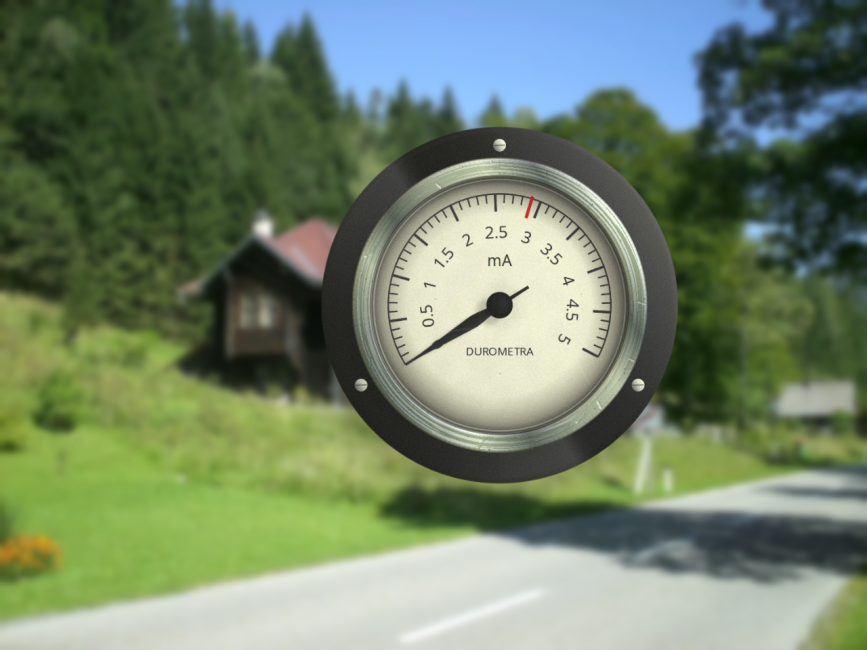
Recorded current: 0
